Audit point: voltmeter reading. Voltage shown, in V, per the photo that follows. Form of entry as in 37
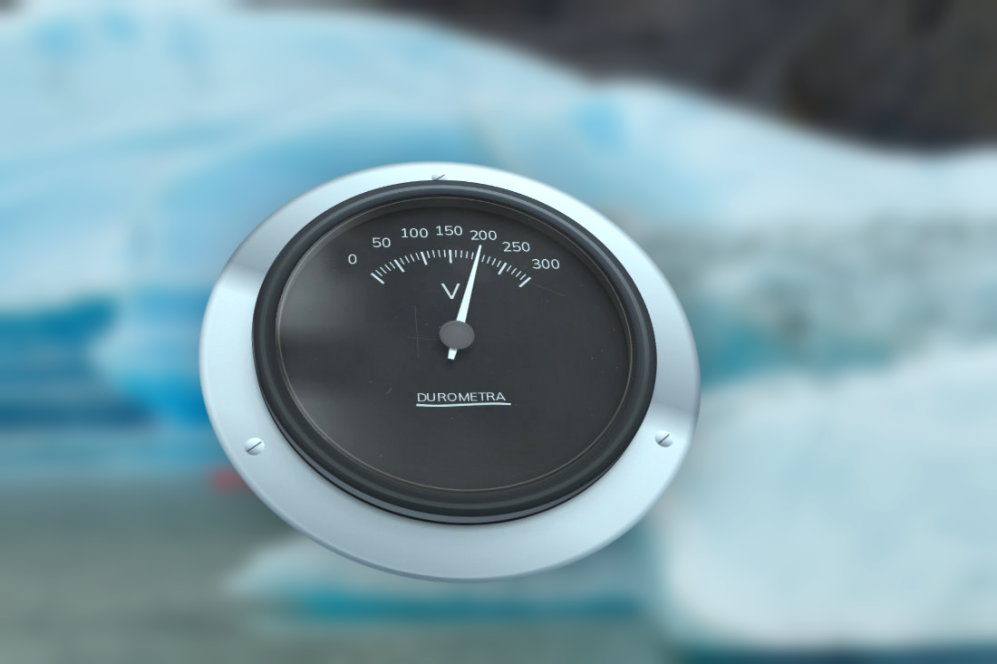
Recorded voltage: 200
